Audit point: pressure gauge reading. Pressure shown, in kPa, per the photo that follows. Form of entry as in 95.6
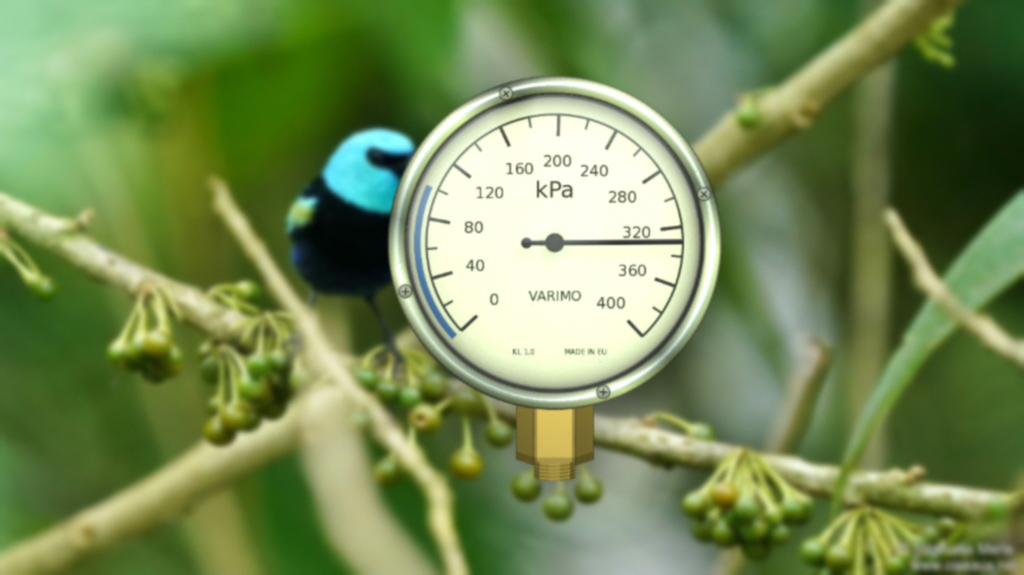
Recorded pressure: 330
